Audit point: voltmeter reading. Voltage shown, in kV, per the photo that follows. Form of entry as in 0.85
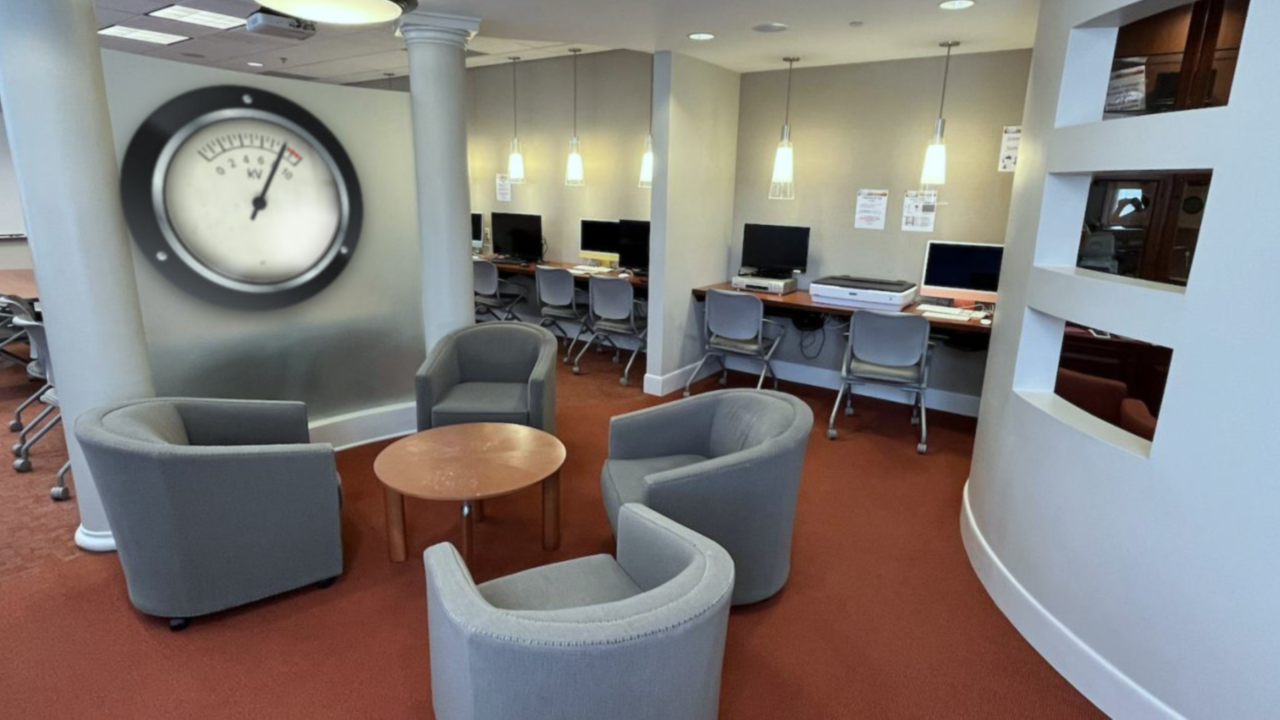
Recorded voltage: 8
